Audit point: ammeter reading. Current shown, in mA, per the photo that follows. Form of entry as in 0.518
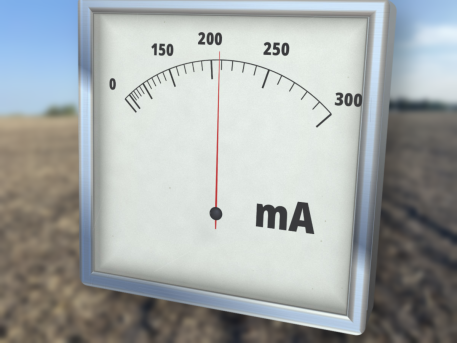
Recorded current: 210
